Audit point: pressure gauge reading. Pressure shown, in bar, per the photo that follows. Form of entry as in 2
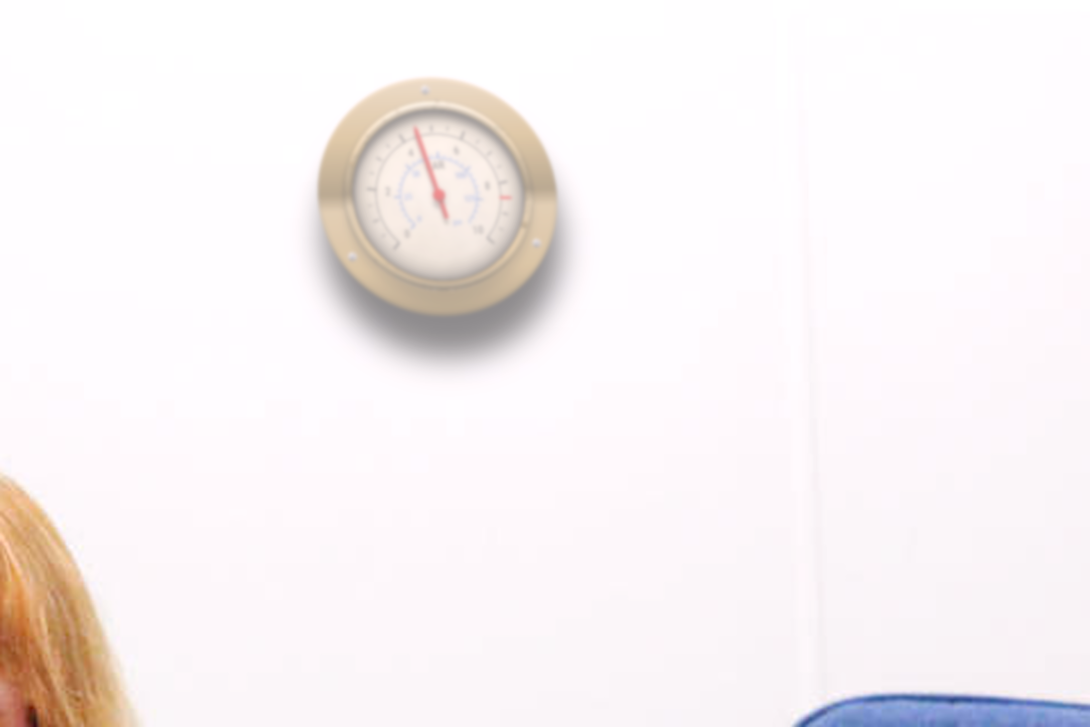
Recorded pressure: 4.5
